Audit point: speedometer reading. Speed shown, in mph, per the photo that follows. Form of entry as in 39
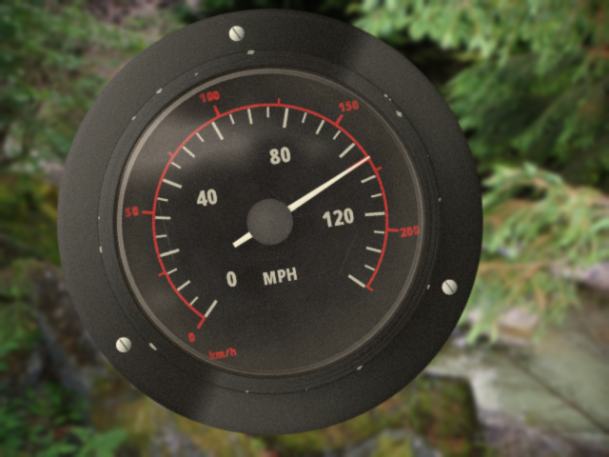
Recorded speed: 105
